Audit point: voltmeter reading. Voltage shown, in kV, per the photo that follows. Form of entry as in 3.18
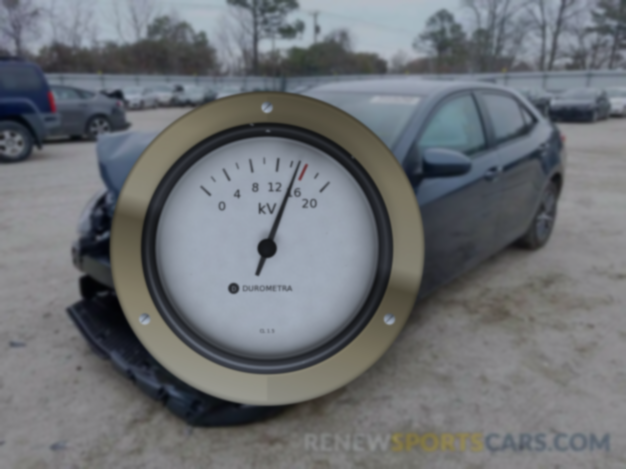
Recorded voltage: 15
